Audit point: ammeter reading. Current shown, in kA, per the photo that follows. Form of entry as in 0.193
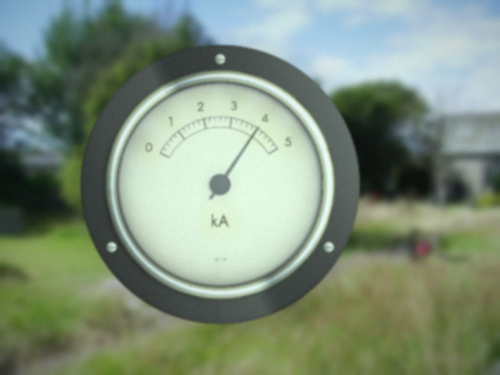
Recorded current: 4
